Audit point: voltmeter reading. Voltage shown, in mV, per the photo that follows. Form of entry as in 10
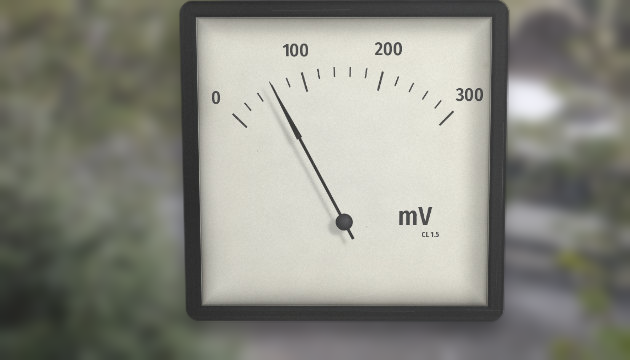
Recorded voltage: 60
